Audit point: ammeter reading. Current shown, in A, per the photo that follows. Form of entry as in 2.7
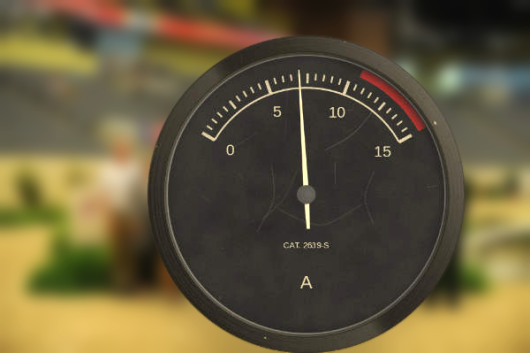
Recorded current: 7
